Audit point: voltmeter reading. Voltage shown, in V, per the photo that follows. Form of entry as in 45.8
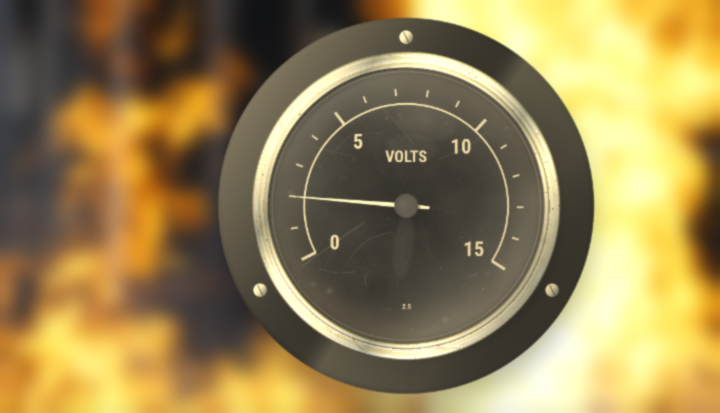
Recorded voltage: 2
